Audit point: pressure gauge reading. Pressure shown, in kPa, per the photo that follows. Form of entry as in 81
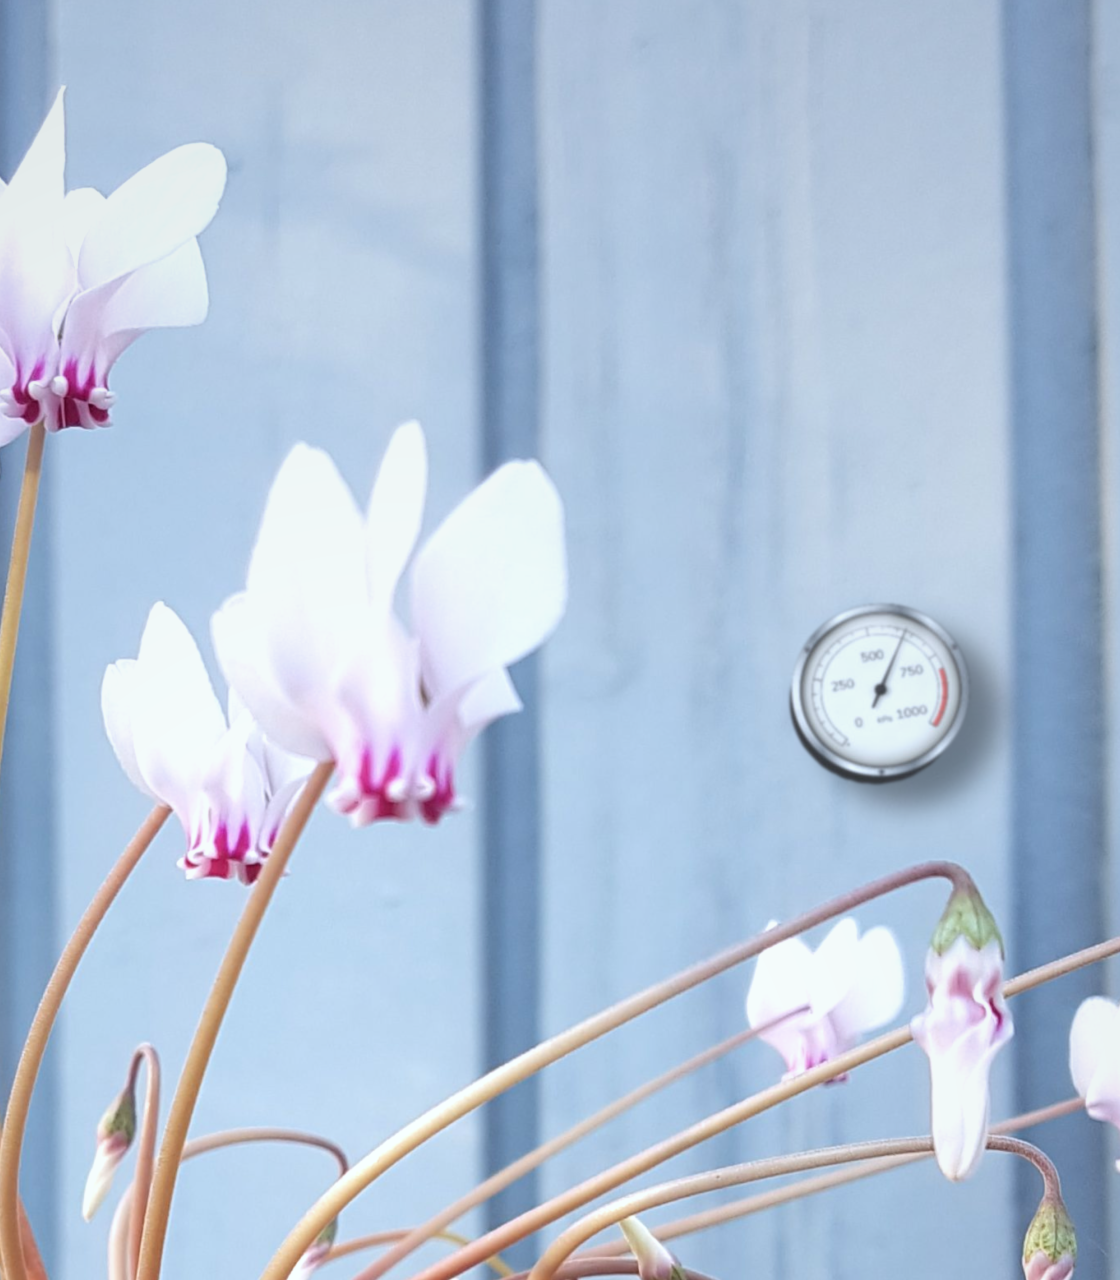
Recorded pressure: 625
